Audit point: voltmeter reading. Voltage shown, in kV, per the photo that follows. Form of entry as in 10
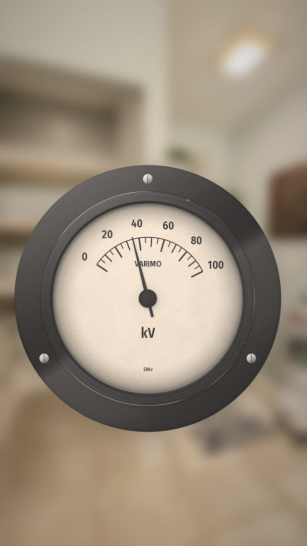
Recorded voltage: 35
